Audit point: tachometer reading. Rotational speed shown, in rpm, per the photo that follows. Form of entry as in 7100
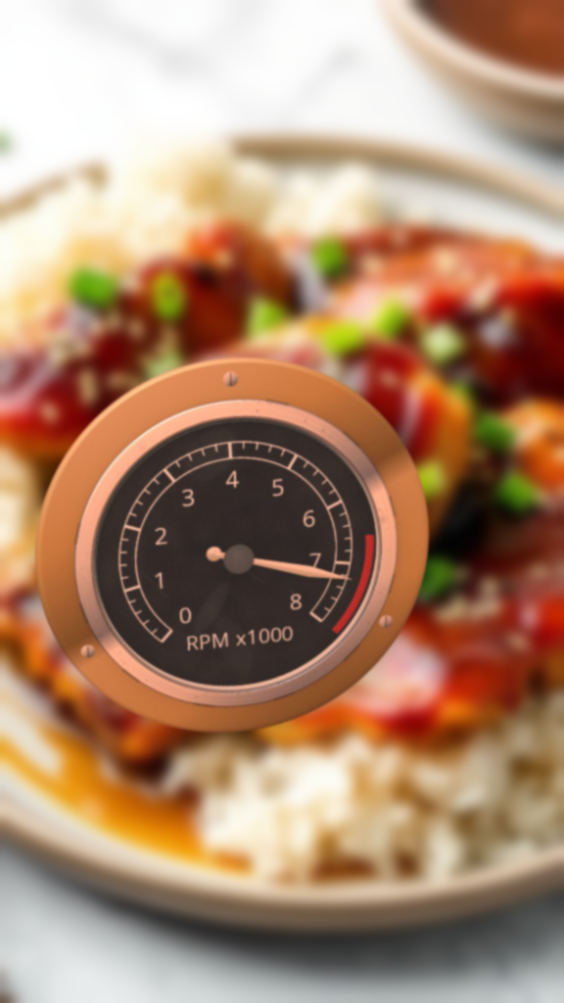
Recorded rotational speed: 7200
